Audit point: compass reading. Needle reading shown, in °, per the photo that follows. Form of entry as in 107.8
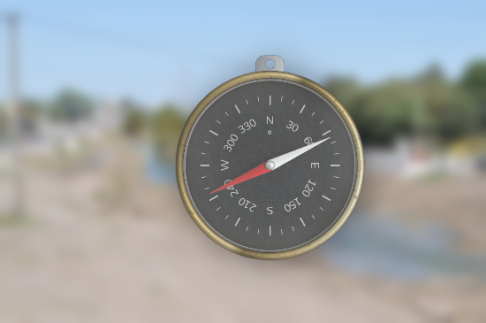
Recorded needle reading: 245
